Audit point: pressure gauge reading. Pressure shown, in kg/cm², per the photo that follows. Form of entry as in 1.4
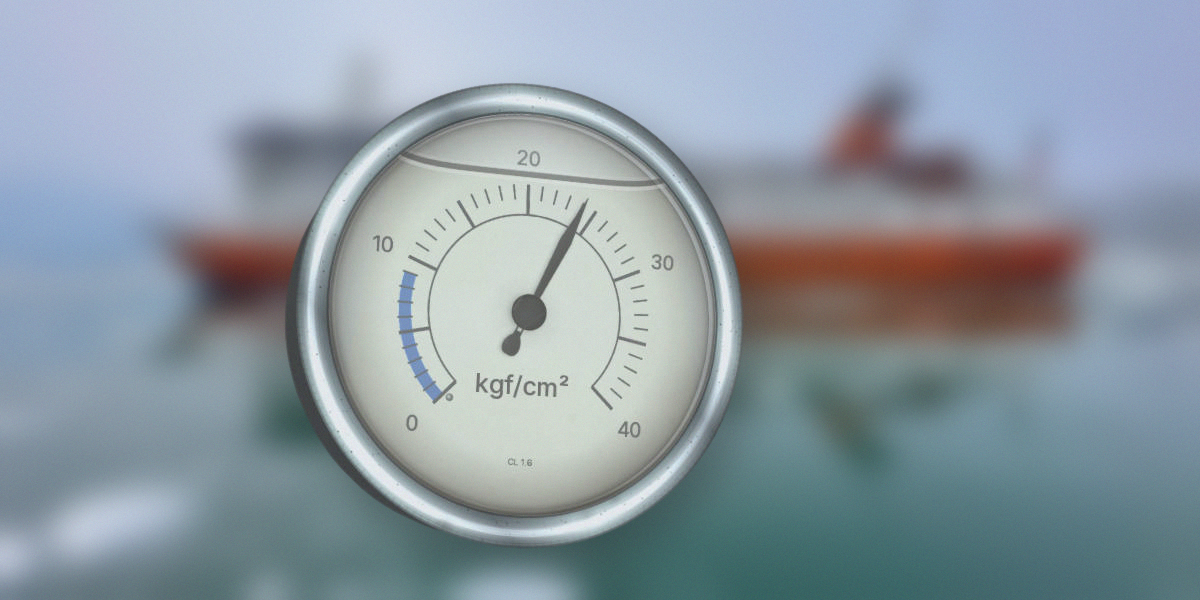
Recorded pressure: 24
